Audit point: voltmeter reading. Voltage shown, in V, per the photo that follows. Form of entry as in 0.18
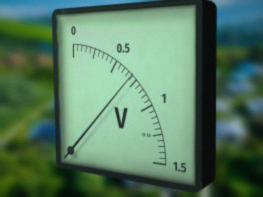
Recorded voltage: 0.7
